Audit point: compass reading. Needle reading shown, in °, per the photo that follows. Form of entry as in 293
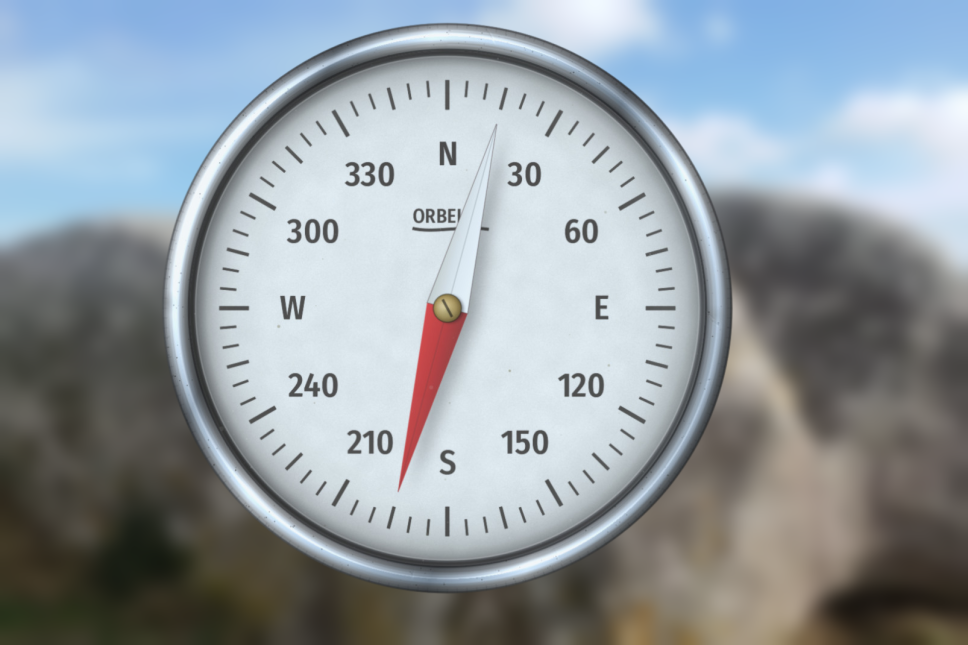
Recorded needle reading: 195
